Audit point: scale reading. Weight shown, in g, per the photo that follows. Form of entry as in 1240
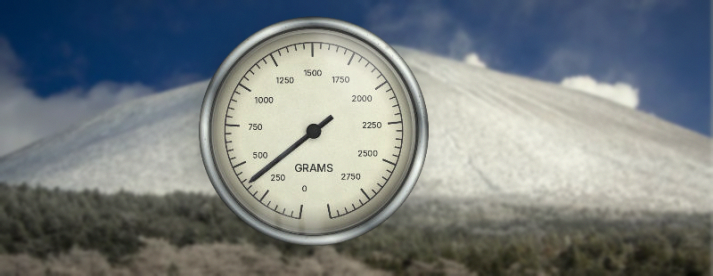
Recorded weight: 375
